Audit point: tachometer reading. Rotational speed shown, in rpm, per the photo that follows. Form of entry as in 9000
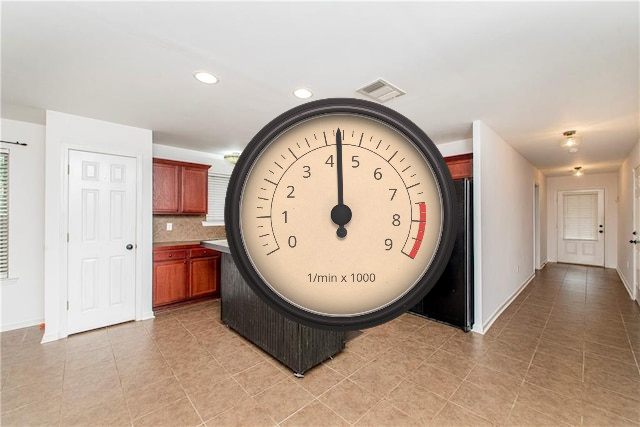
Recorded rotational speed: 4375
